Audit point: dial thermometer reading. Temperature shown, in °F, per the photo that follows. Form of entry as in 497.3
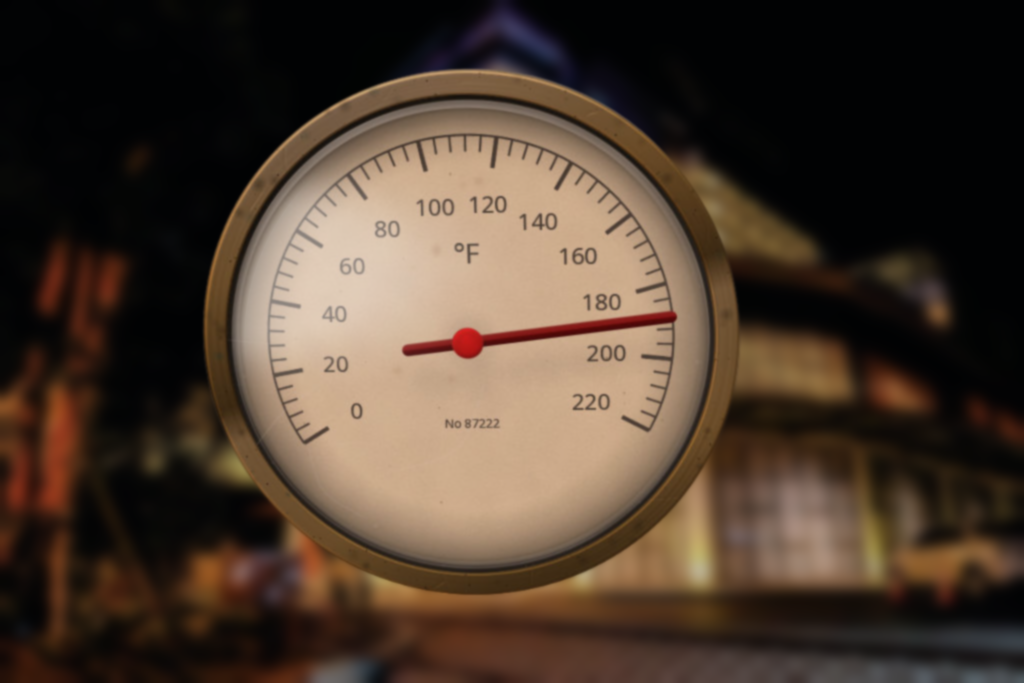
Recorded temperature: 188
